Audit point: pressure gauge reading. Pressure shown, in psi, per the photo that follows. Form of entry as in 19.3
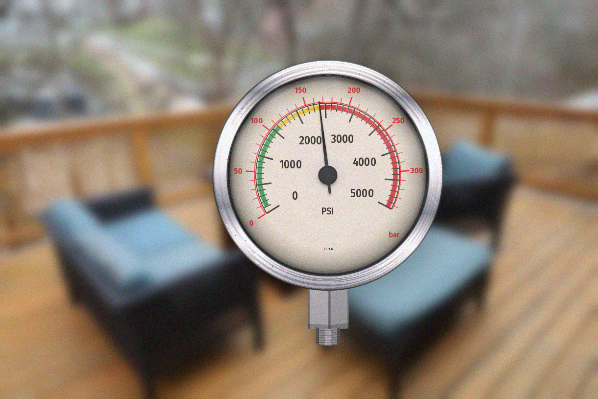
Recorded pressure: 2400
